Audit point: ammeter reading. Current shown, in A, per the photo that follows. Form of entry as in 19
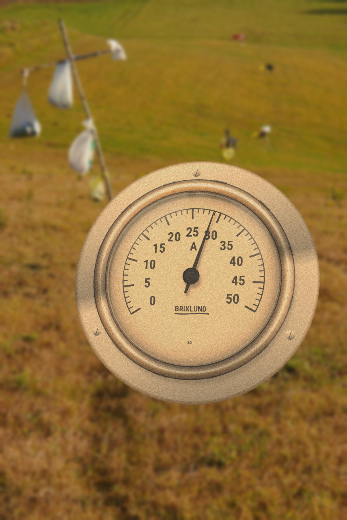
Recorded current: 29
